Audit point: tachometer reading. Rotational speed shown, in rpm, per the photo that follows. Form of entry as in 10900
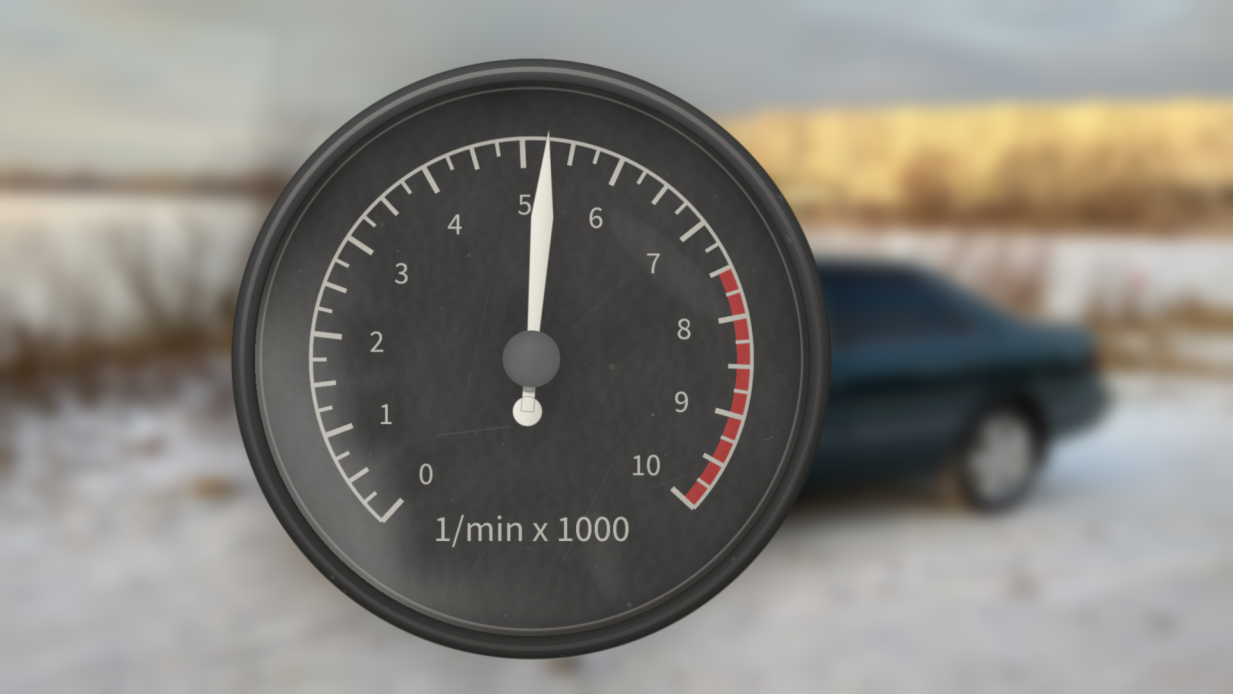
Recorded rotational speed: 5250
